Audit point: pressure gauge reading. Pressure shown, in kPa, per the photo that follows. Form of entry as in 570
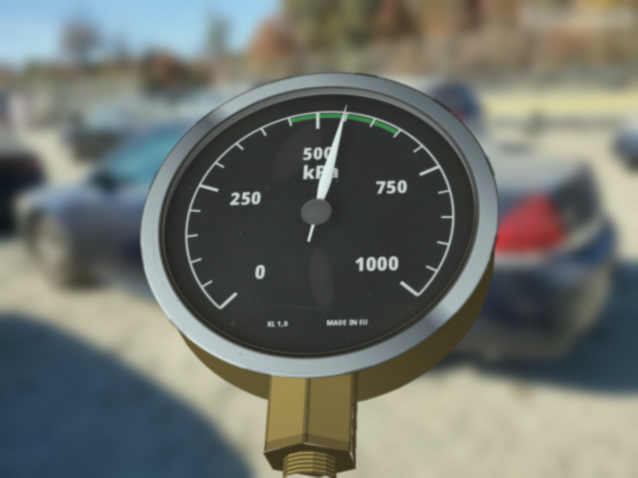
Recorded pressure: 550
